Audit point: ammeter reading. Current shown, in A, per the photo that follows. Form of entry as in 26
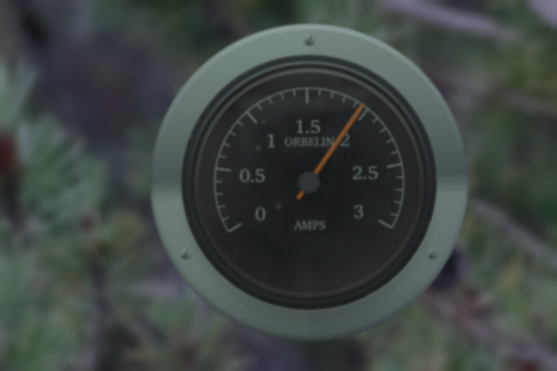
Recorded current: 1.95
